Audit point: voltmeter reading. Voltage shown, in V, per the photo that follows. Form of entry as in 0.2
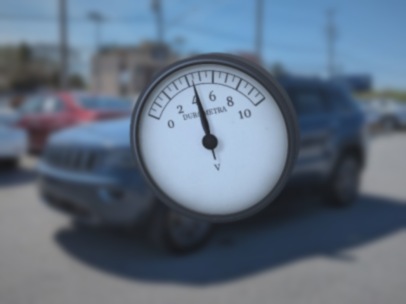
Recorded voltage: 4.5
